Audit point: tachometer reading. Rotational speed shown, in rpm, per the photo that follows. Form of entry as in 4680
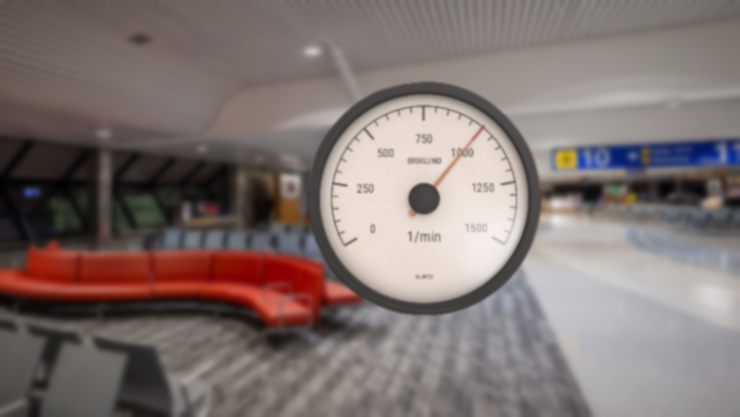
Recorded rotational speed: 1000
